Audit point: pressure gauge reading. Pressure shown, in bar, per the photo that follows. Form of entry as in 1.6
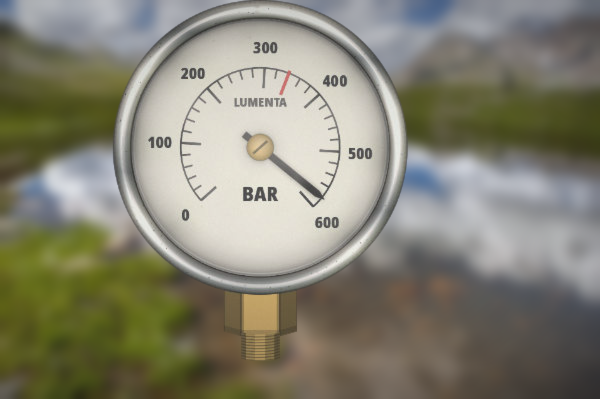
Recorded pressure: 580
